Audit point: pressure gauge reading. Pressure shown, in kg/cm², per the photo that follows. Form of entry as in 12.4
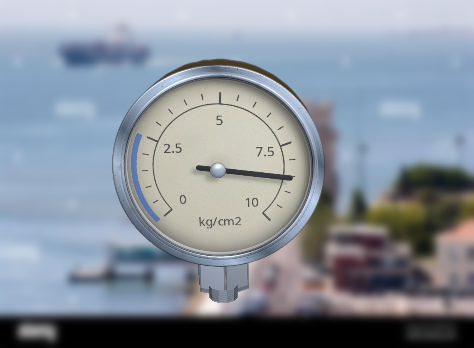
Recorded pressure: 8.5
